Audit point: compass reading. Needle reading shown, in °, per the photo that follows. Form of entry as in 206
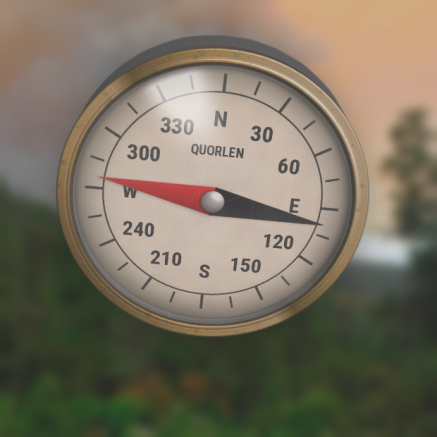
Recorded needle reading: 277.5
